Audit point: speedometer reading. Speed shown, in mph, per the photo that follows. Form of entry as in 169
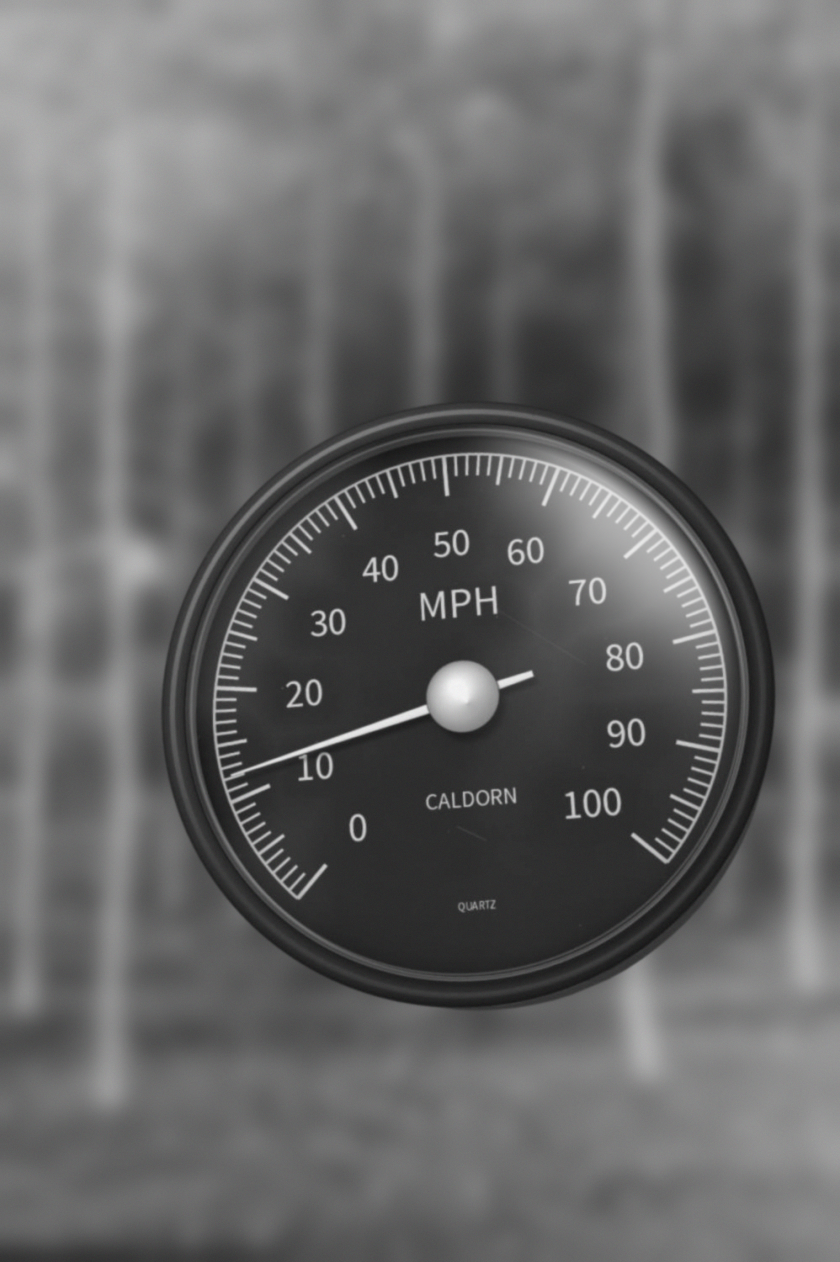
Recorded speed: 12
